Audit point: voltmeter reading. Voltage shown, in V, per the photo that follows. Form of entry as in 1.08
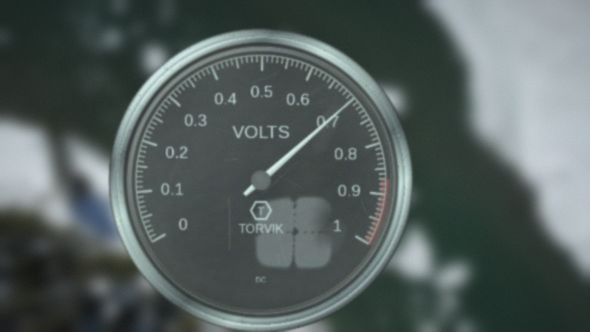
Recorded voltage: 0.7
